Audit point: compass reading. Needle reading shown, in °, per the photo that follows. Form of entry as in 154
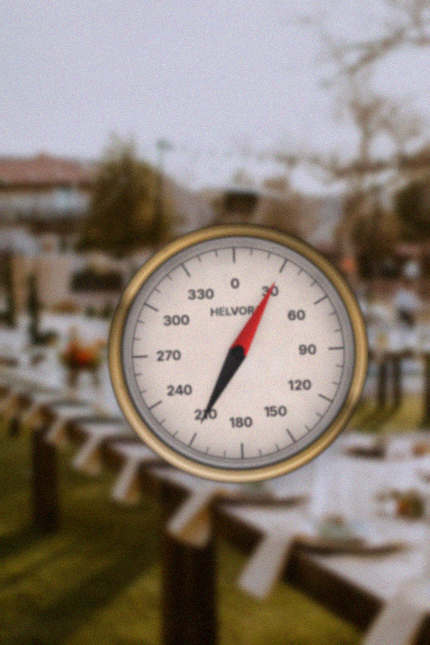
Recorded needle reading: 30
